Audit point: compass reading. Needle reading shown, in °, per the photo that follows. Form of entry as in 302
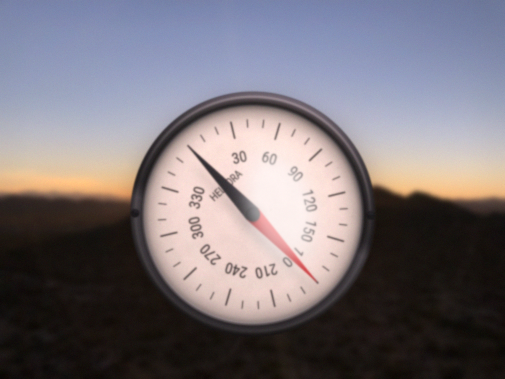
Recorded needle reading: 180
